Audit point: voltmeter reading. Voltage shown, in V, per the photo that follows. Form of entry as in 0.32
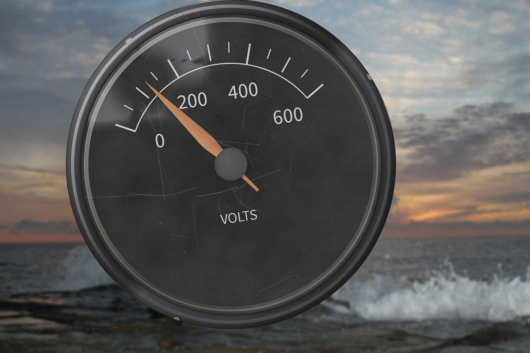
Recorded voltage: 125
